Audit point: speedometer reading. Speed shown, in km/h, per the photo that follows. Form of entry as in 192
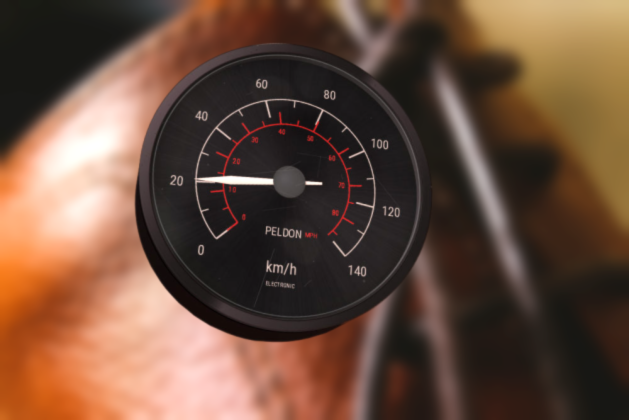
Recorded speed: 20
